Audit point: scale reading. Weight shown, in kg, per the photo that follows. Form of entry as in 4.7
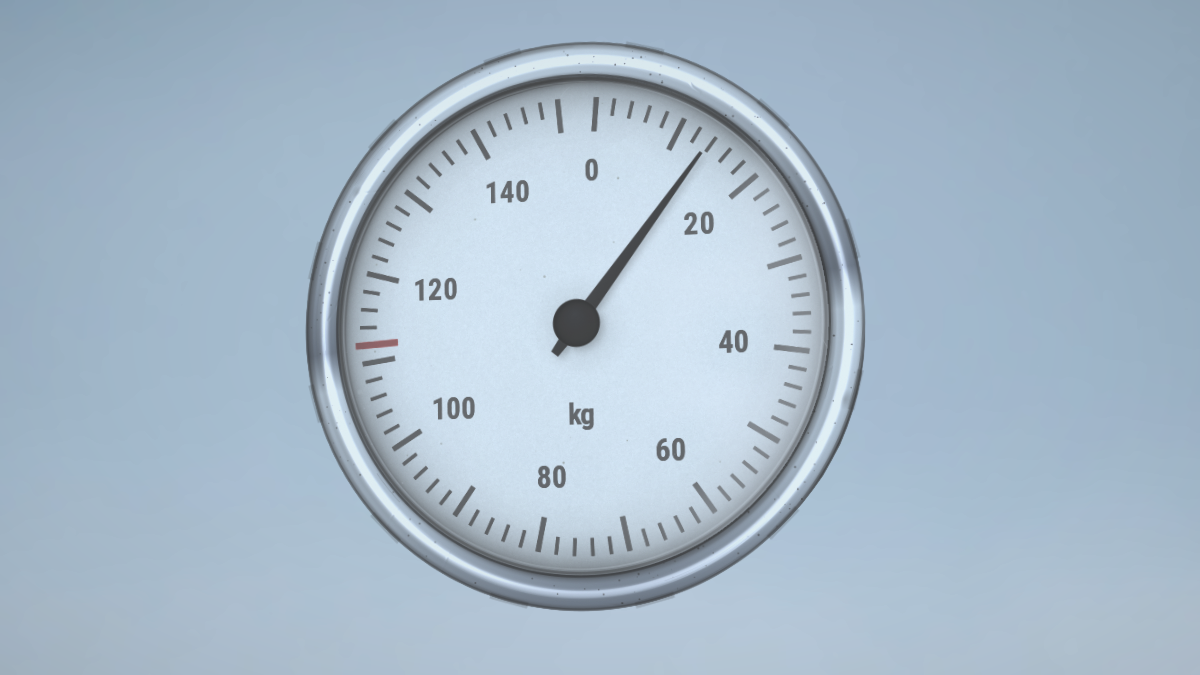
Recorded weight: 14
